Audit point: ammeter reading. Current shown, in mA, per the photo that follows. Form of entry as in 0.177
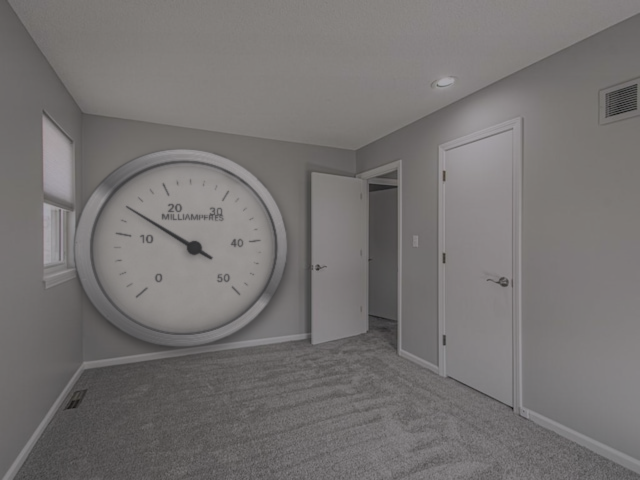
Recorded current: 14
